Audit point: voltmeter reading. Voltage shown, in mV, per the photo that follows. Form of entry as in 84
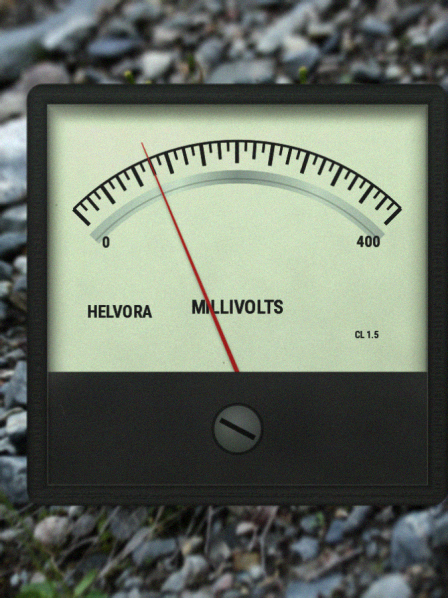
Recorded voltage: 100
